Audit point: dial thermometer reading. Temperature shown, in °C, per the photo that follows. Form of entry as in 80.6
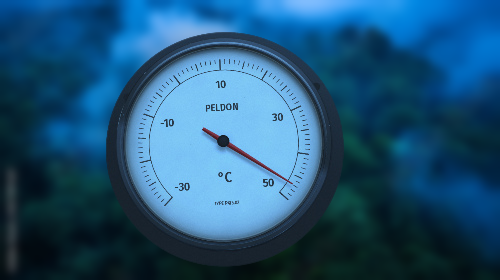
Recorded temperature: 47
